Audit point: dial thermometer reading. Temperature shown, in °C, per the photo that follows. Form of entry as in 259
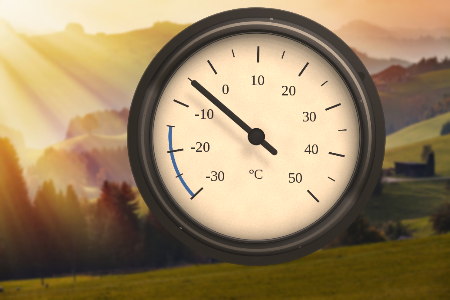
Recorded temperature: -5
